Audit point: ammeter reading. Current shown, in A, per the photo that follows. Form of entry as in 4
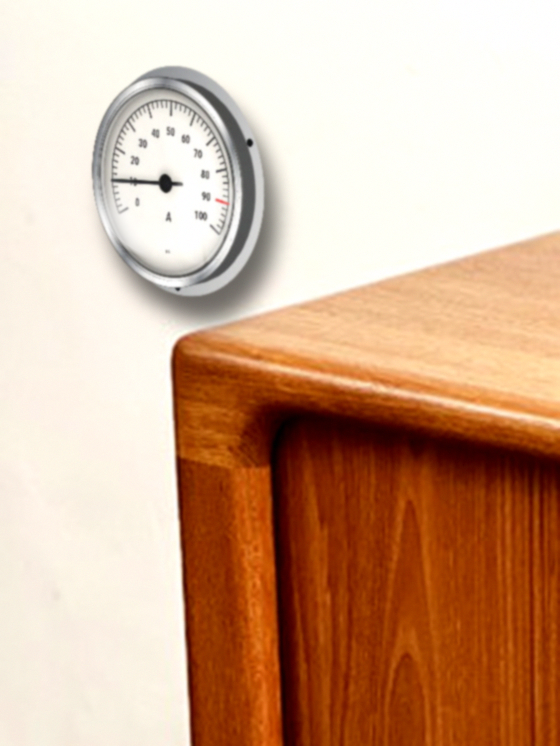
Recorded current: 10
